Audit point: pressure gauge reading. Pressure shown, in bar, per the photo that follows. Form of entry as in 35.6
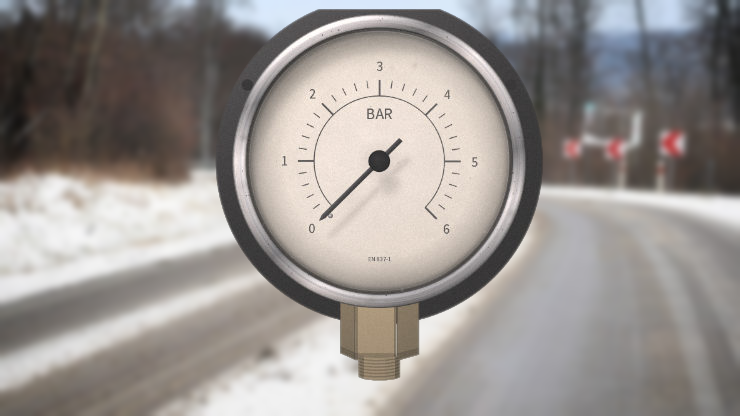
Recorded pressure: 0
